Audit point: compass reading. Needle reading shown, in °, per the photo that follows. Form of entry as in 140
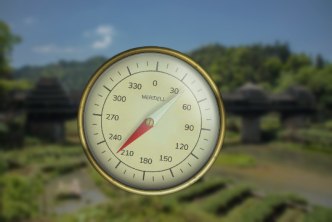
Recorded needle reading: 220
